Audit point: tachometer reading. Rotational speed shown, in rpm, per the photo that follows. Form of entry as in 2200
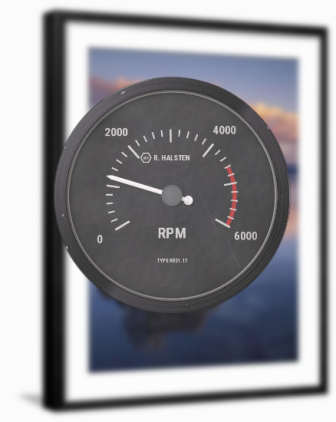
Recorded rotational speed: 1200
